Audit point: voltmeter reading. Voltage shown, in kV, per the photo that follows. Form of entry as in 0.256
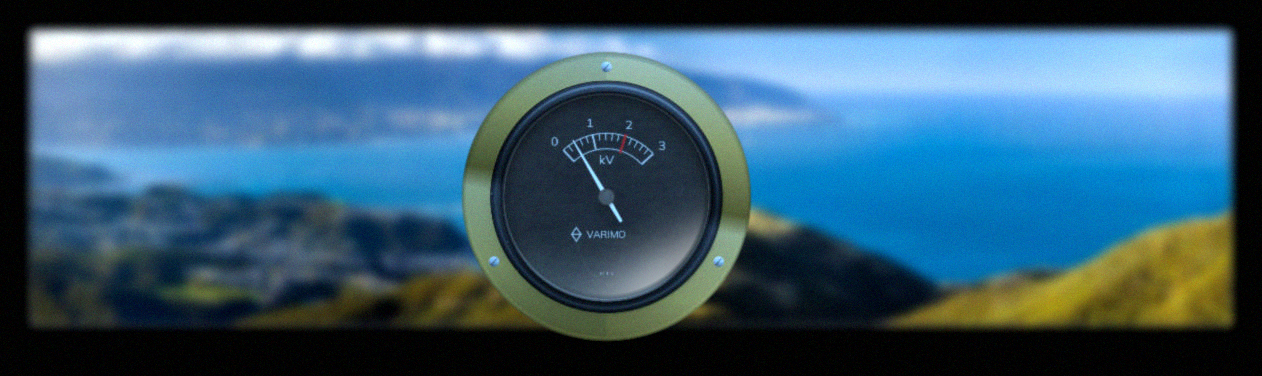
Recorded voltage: 0.4
